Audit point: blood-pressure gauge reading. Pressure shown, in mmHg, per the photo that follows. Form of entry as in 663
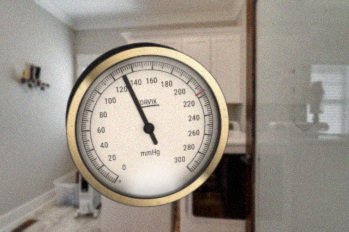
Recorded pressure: 130
